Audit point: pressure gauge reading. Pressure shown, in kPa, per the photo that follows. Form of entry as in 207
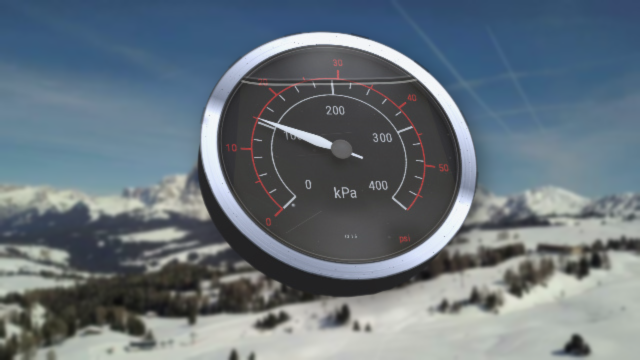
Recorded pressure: 100
